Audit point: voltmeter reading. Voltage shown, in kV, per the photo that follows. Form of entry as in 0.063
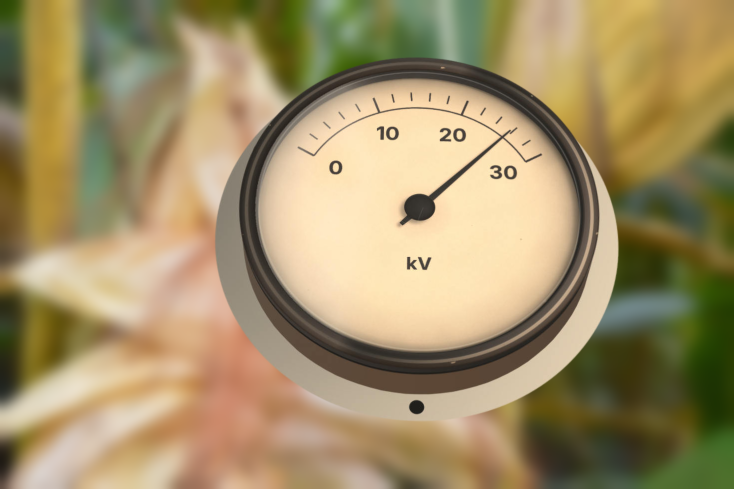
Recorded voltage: 26
